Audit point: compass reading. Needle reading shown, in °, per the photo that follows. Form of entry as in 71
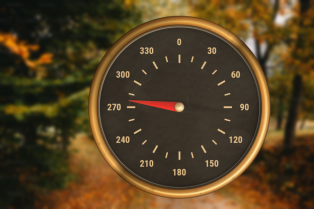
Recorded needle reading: 277.5
